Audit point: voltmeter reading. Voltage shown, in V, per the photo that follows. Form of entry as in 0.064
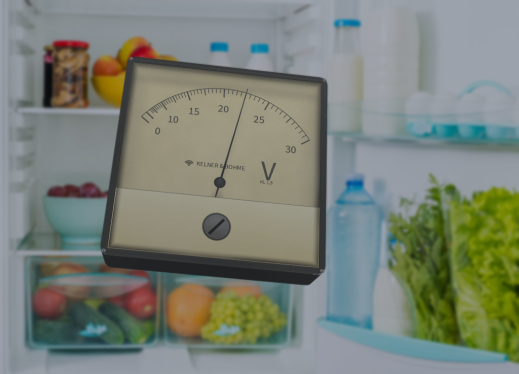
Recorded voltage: 22.5
